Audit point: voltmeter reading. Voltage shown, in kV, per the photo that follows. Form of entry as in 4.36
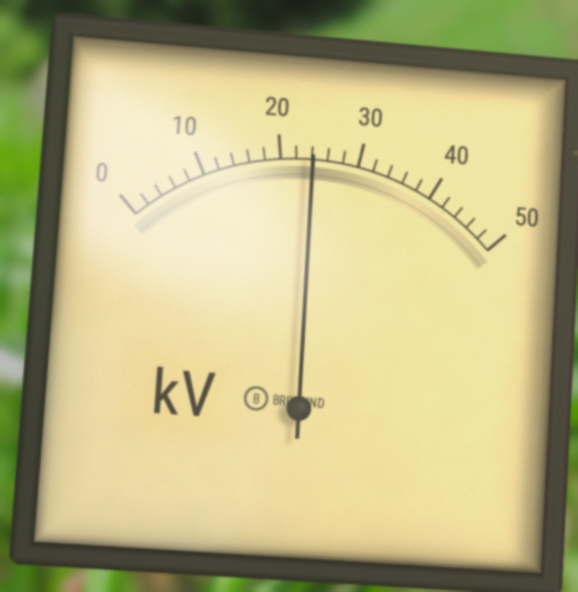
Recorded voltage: 24
